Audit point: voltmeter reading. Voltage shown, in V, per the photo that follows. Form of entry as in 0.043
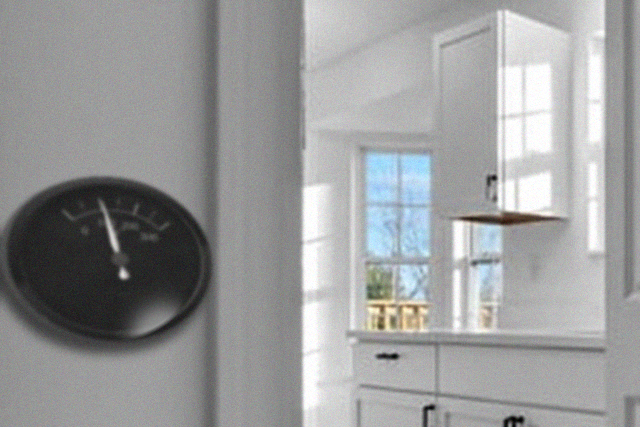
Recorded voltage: 100
